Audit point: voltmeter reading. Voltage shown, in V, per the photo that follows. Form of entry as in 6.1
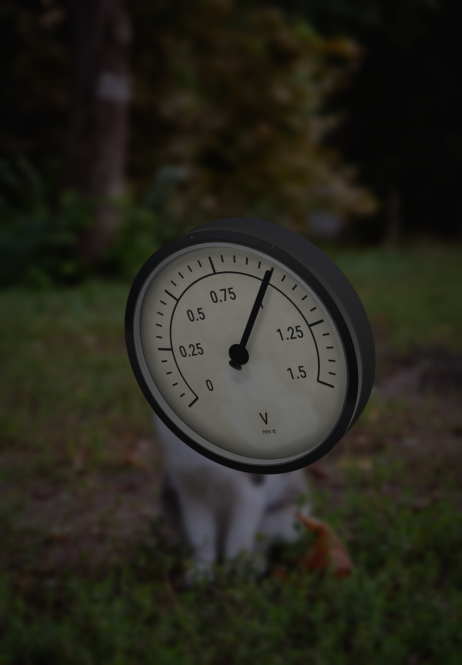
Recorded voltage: 1
